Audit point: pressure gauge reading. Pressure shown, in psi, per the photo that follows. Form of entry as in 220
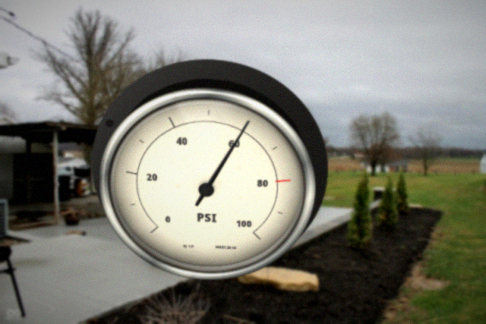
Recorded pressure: 60
